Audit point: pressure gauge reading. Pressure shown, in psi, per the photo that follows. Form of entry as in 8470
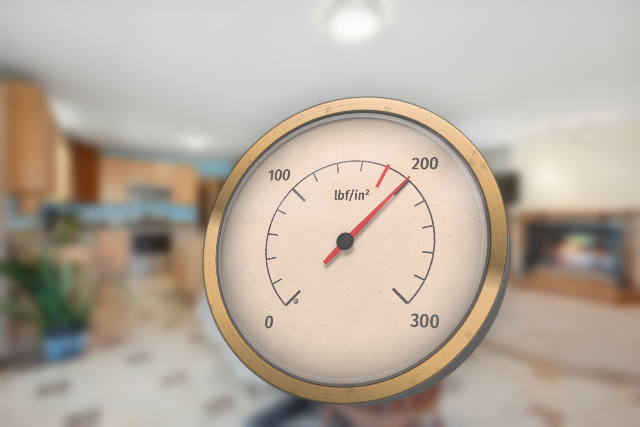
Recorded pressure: 200
